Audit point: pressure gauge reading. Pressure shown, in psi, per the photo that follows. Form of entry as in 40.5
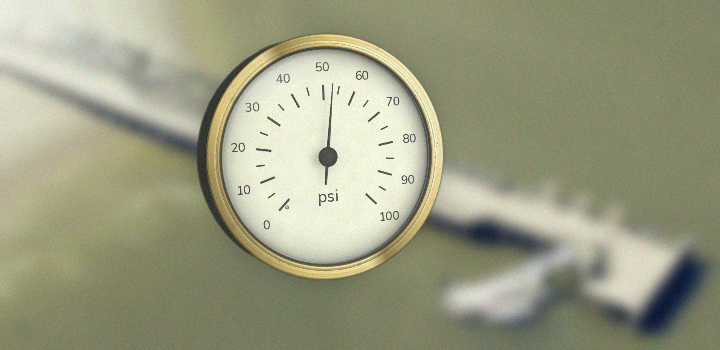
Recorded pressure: 52.5
